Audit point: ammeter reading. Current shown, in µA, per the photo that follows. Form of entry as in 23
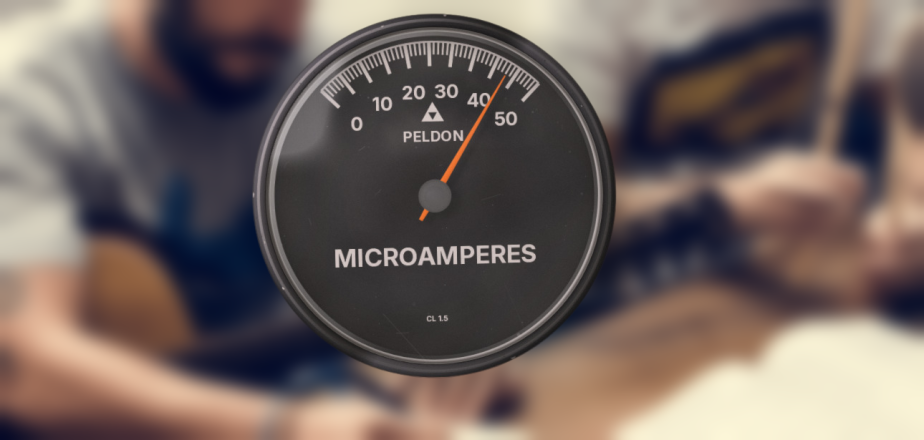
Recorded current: 43
